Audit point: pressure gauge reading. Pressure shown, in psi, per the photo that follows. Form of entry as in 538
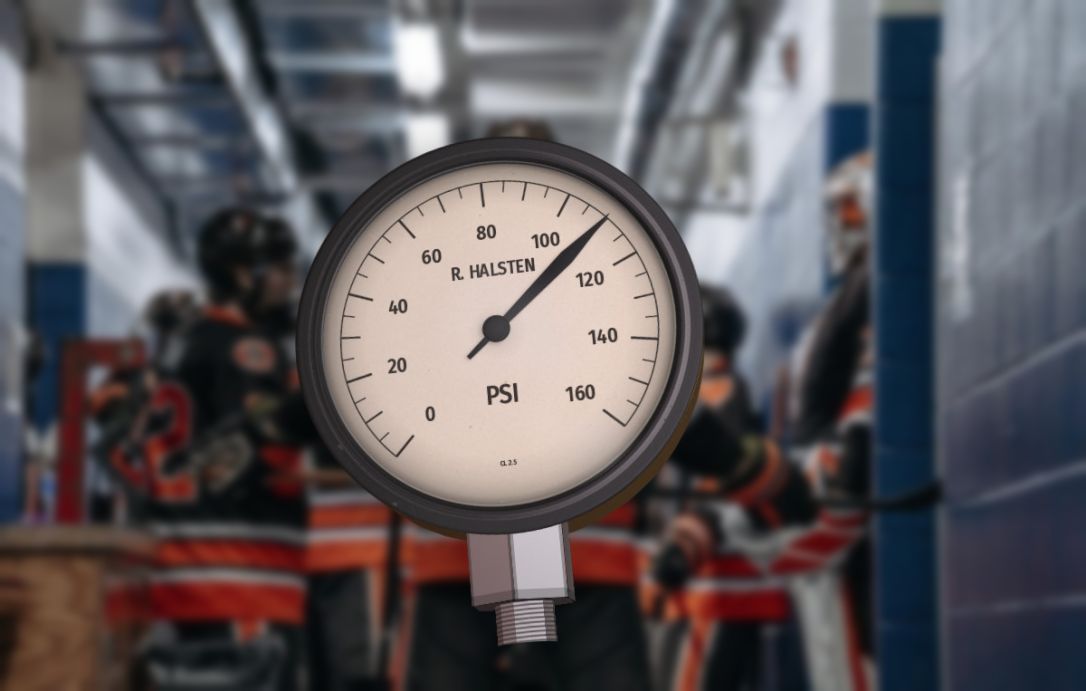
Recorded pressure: 110
